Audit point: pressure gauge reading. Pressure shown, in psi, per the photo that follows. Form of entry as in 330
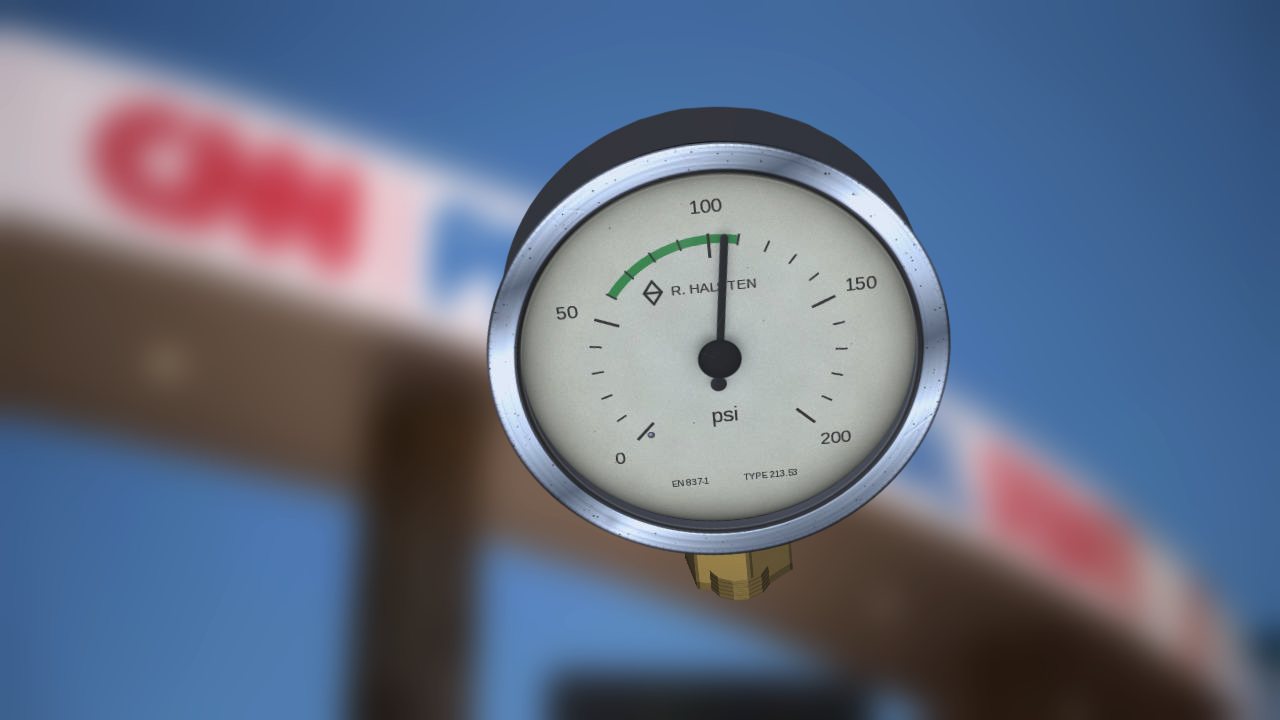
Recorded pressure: 105
